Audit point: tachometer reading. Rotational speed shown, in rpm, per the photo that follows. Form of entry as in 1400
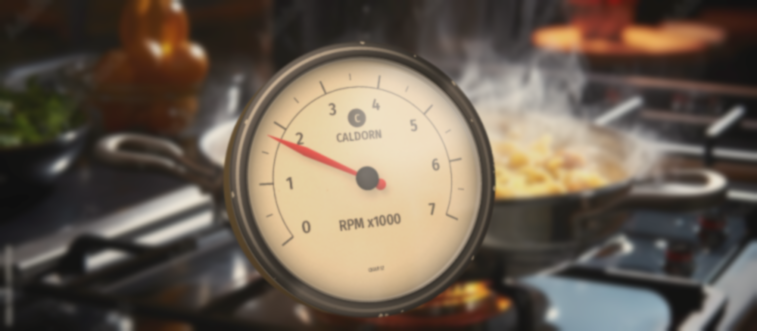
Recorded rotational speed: 1750
